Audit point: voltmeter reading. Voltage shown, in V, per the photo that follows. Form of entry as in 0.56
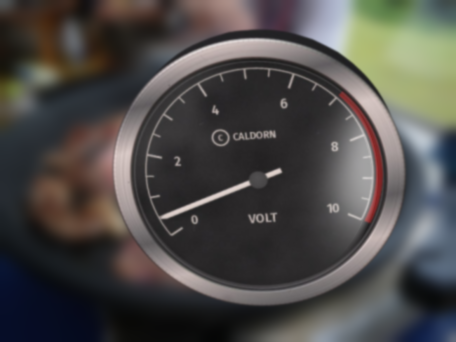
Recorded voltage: 0.5
